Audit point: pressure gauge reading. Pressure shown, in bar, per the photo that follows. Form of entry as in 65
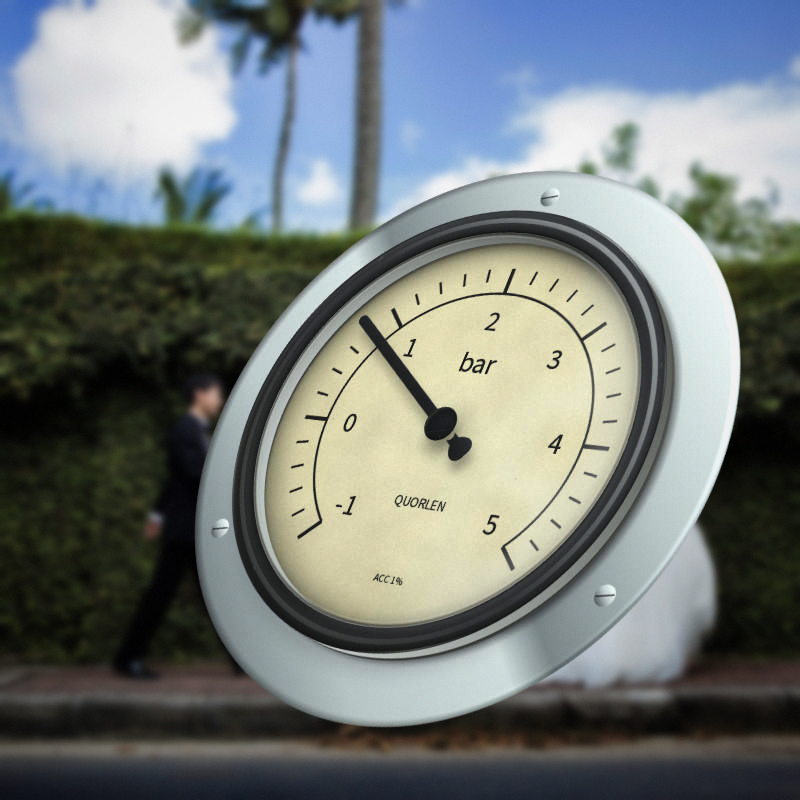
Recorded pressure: 0.8
